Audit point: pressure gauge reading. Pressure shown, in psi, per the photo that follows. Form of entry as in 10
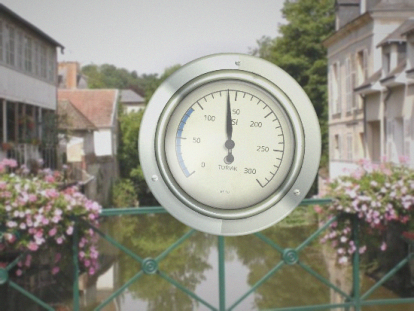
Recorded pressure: 140
